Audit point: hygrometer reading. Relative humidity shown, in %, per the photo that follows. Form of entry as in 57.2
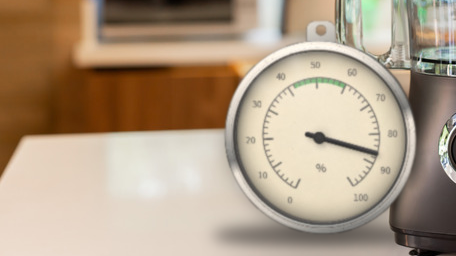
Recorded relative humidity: 86
